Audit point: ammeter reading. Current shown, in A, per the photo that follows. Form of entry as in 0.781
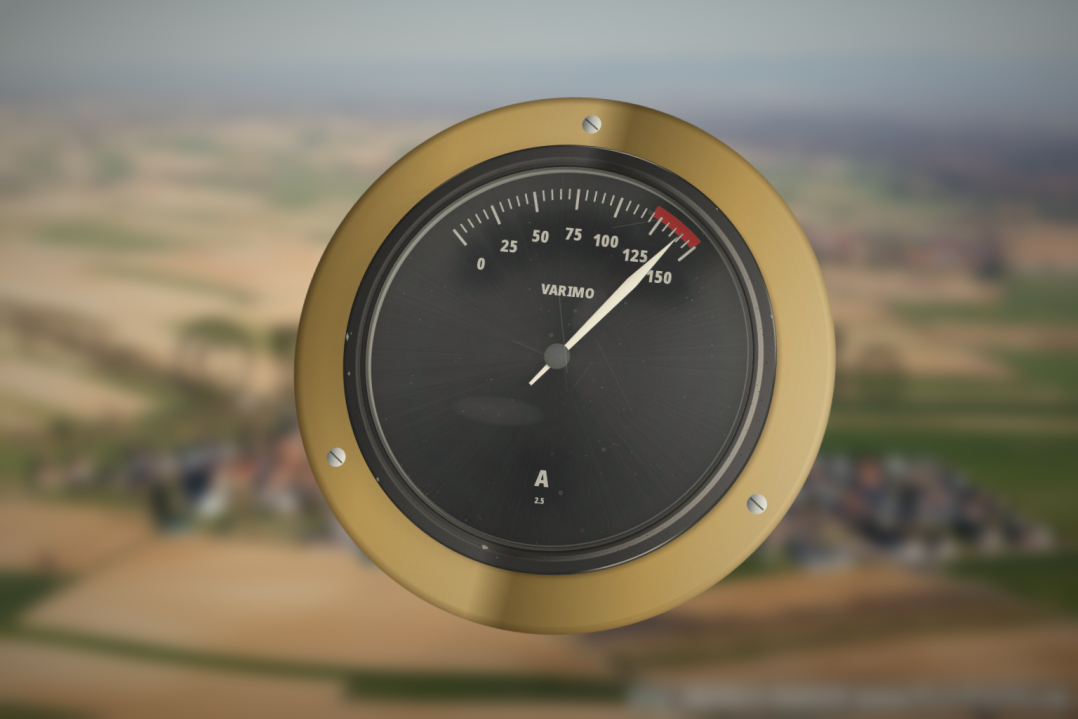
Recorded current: 140
